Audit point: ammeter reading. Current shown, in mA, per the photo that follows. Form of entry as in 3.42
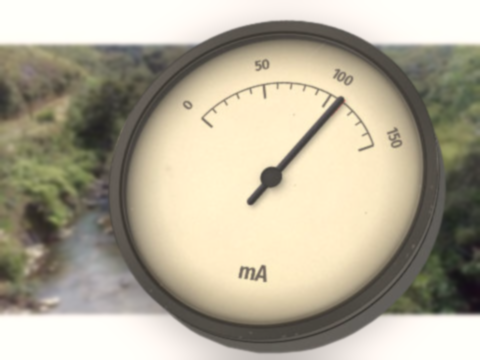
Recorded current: 110
